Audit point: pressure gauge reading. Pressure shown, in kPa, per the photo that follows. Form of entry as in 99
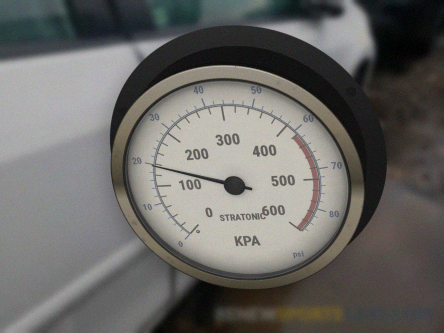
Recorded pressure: 140
